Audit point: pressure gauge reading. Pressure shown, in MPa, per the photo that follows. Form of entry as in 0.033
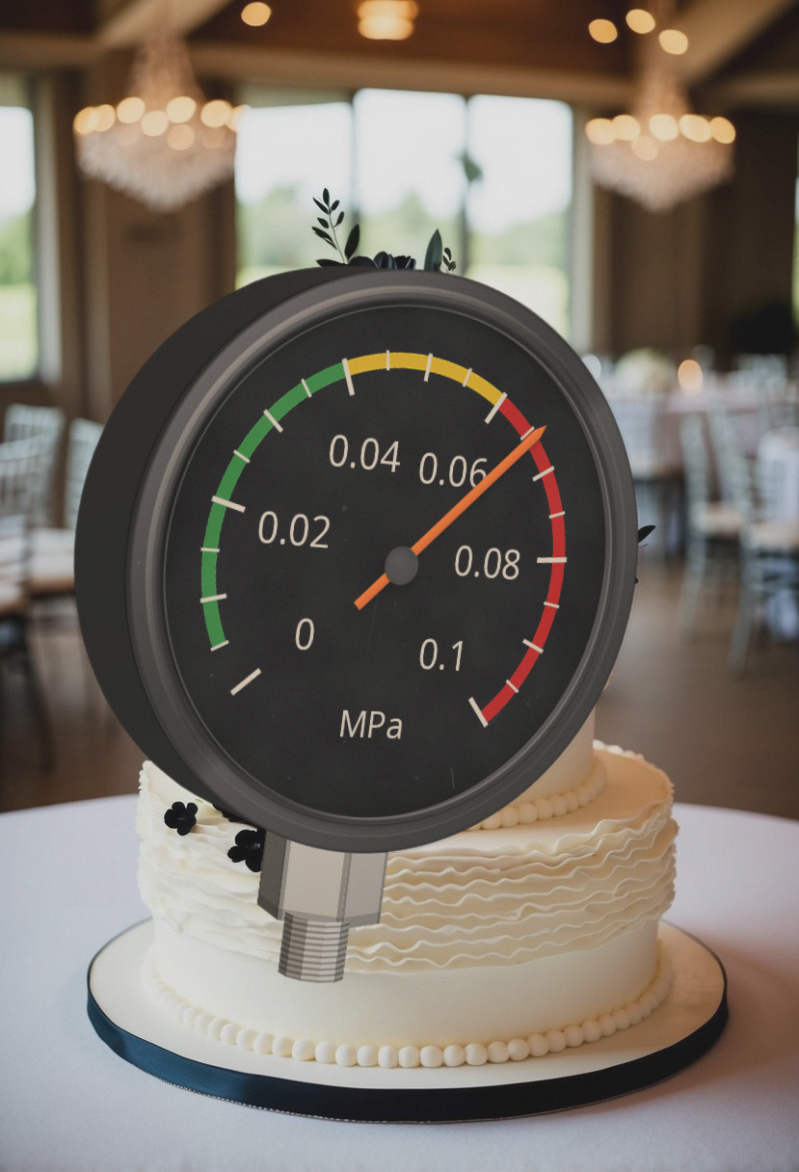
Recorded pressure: 0.065
